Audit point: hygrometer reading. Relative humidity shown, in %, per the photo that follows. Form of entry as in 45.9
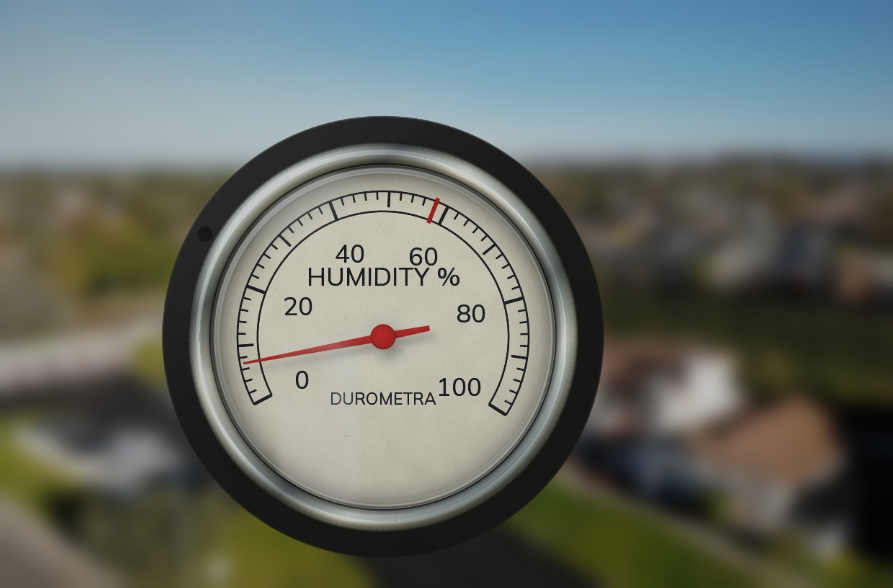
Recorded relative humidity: 7
